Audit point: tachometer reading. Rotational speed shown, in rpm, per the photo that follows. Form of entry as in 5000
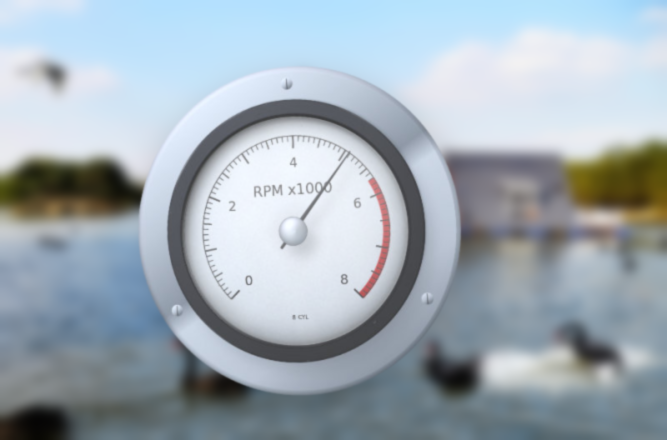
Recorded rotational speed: 5100
